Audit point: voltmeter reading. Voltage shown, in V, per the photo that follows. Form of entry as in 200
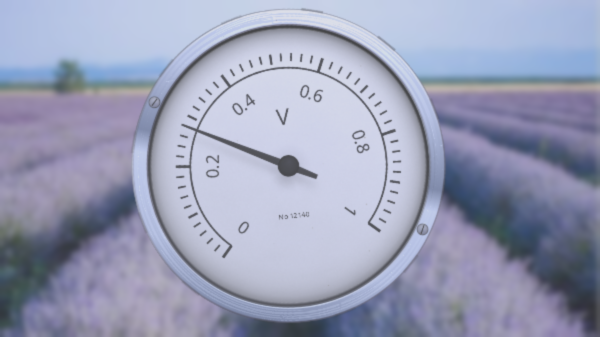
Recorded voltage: 0.28
